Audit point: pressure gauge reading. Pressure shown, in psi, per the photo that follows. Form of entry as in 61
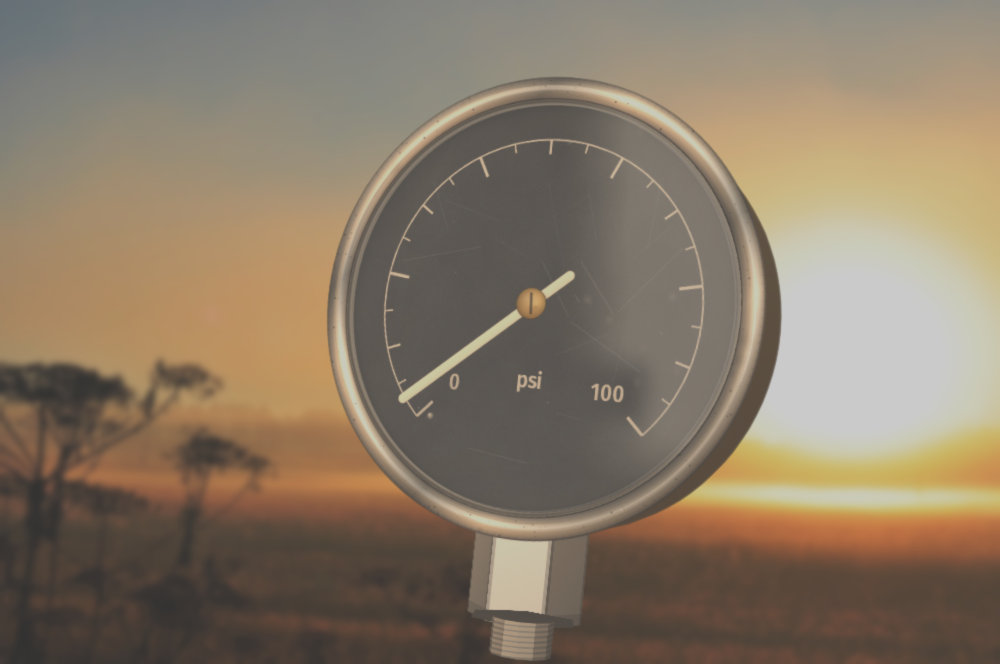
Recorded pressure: 2.5
